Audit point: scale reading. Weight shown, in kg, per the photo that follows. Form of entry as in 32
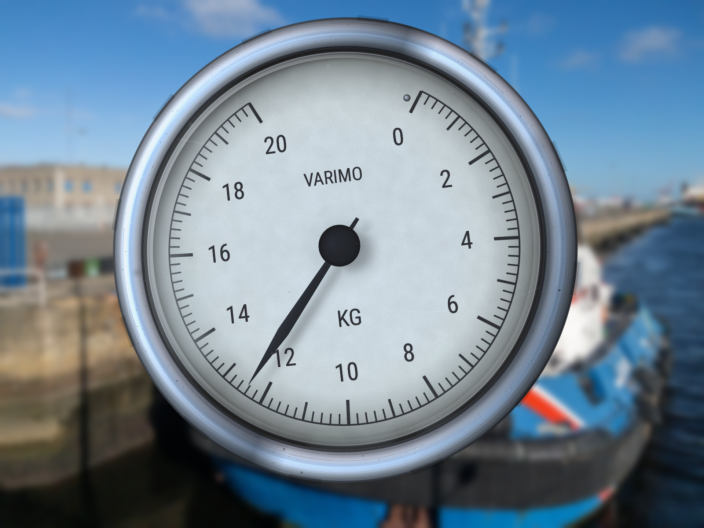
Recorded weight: 12.4
